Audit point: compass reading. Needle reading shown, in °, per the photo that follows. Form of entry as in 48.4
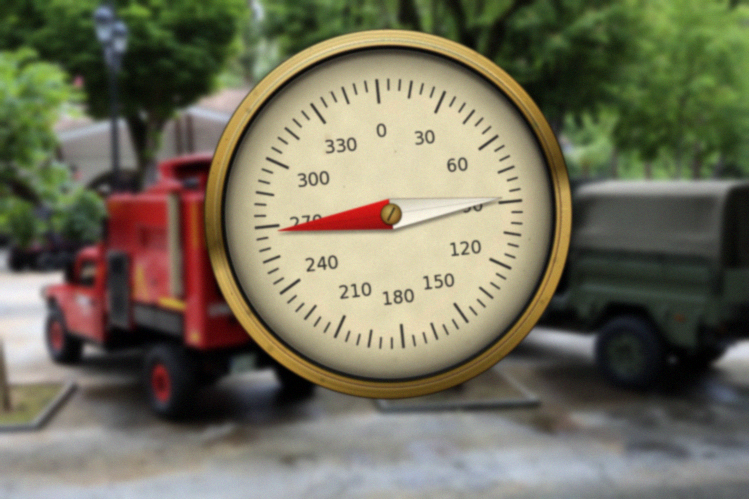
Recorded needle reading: 267.5
